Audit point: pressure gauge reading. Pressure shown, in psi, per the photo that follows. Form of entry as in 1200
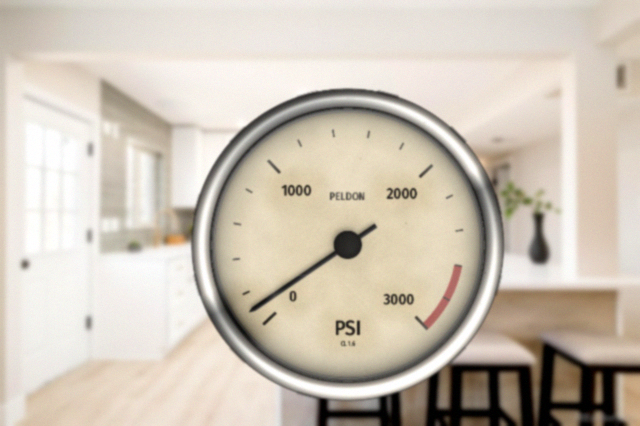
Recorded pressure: 100
